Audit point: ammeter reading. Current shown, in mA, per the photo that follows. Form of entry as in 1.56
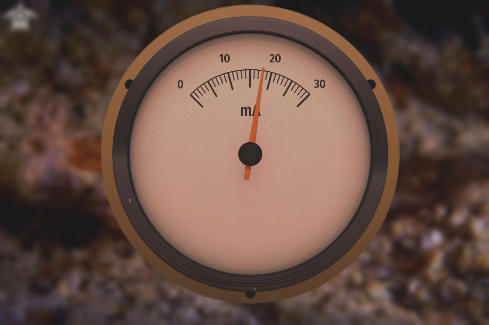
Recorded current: 18
